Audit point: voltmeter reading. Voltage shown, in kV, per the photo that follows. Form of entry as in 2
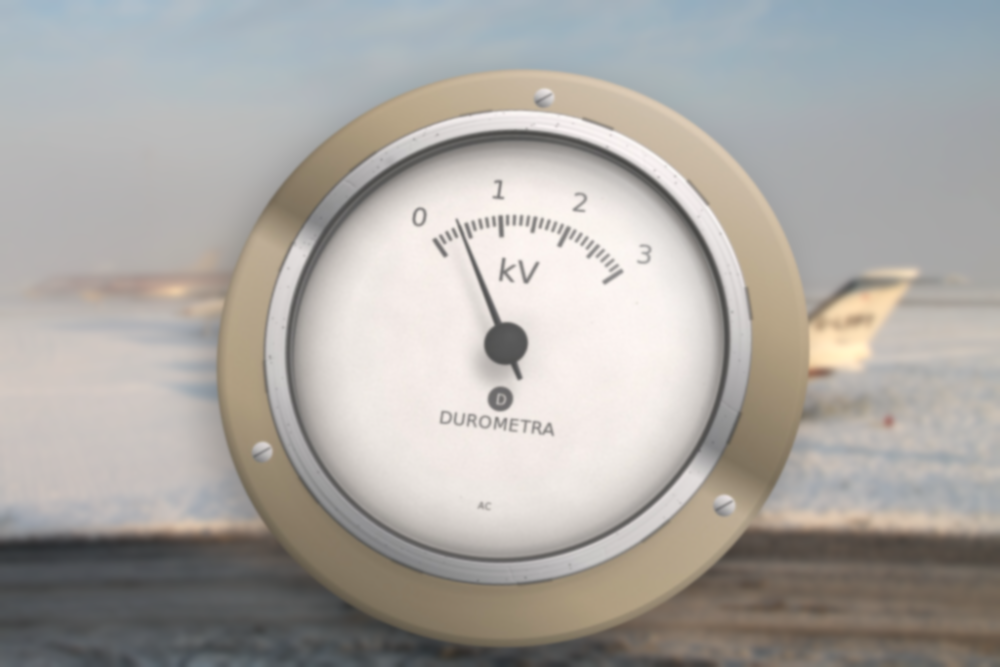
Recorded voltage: 0.4
